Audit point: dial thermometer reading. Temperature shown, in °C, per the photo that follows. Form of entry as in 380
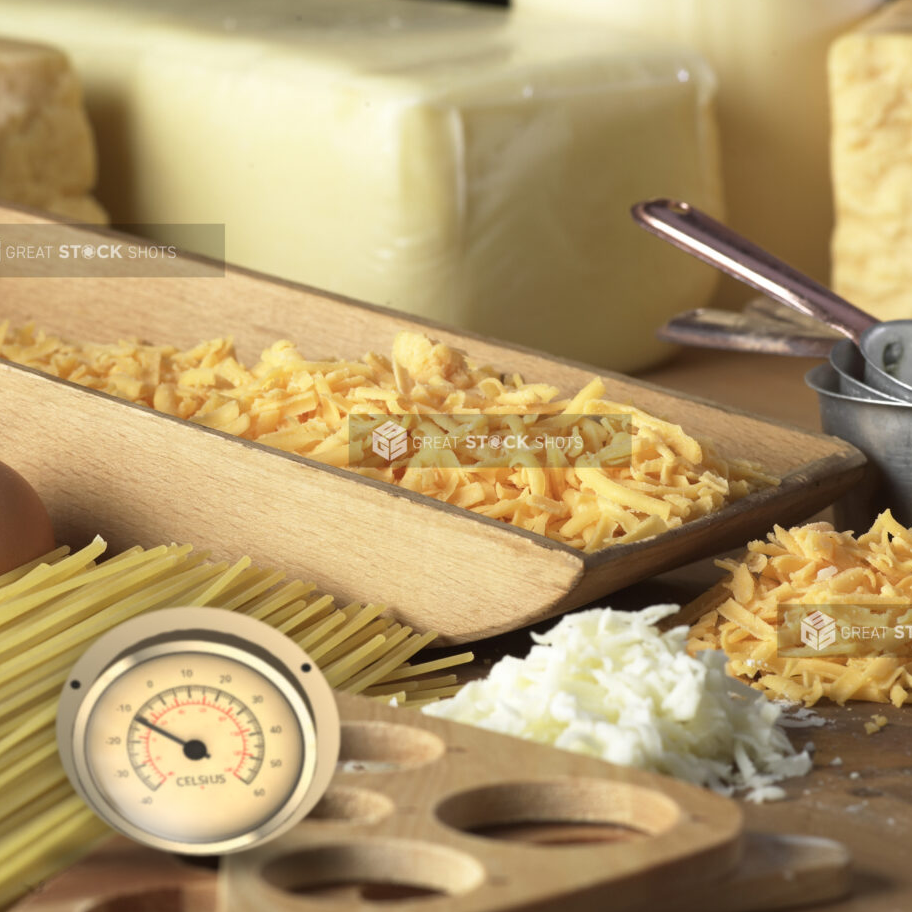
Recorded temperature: -10
